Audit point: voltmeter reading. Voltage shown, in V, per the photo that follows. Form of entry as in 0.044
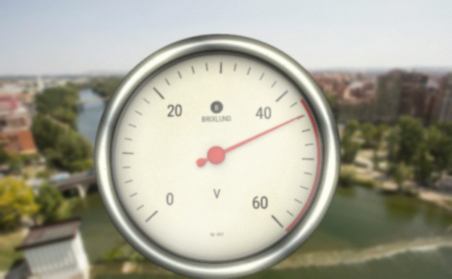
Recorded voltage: 44
